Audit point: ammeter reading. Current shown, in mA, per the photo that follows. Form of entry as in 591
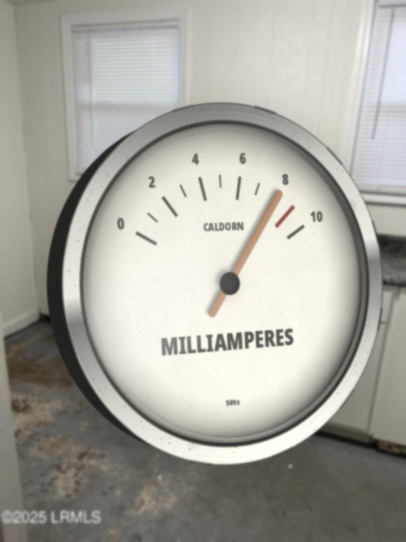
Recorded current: 8
